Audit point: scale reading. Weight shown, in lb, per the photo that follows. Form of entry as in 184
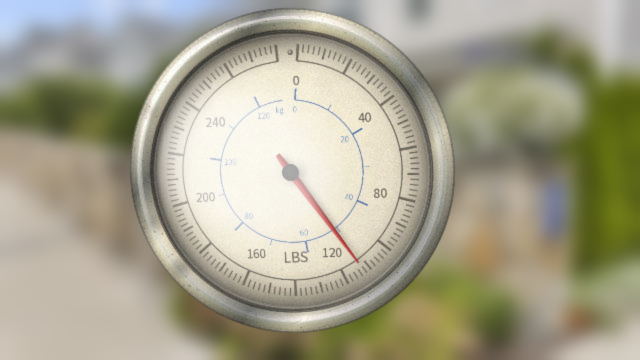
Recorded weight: 112
